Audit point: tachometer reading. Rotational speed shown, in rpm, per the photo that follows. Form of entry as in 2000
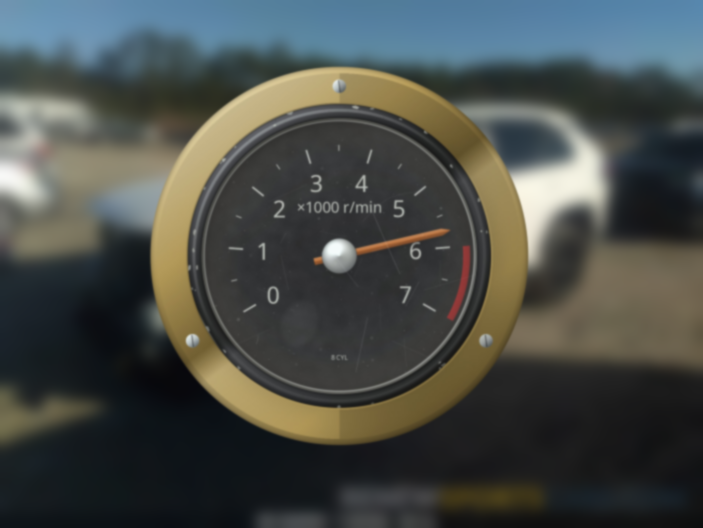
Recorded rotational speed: 5750
